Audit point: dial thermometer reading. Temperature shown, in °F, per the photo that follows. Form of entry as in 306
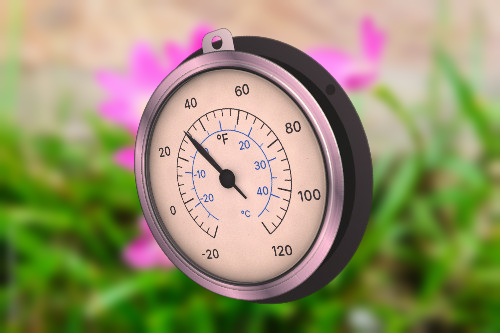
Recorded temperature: 32
